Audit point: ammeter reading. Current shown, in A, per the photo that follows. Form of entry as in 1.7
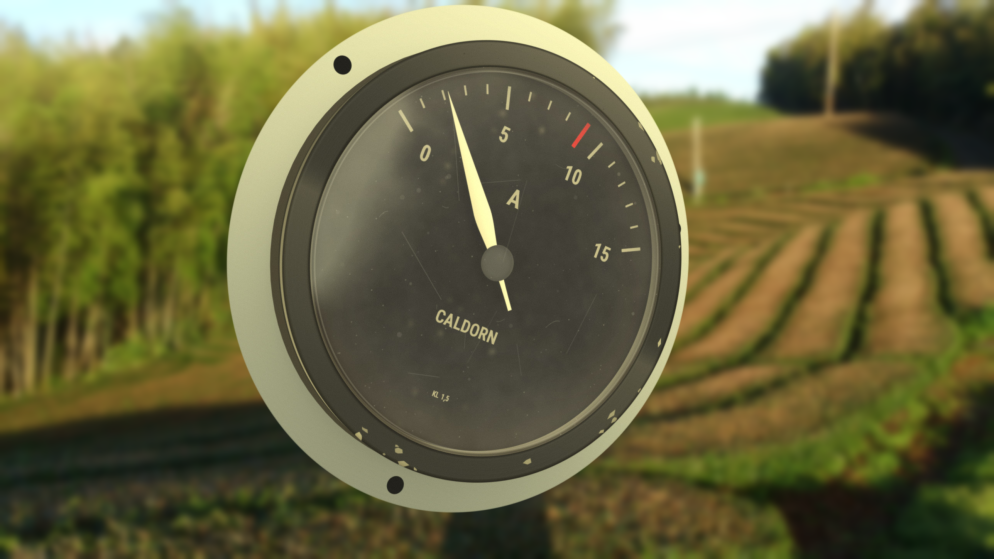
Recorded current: 2
